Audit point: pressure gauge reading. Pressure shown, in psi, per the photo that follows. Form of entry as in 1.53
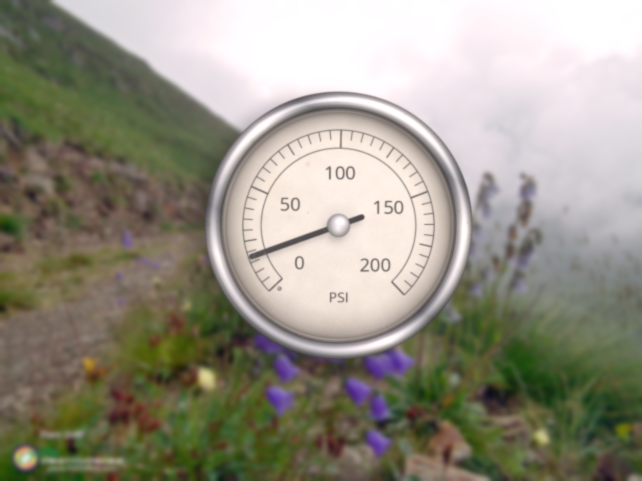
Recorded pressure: 17.5
